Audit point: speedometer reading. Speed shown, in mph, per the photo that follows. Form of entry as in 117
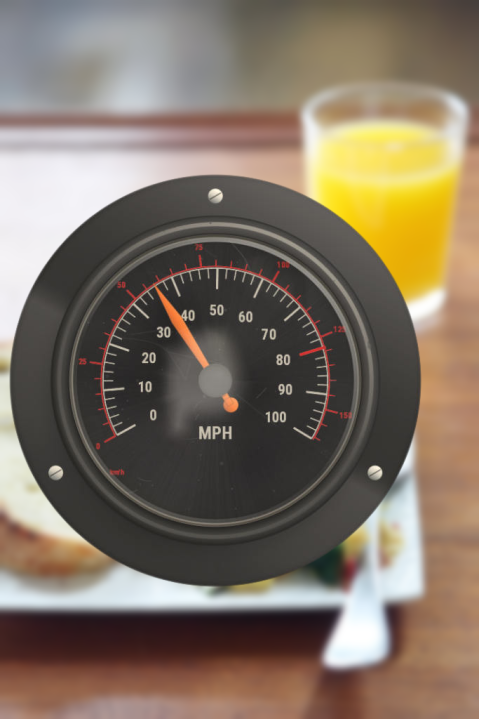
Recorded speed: 36
